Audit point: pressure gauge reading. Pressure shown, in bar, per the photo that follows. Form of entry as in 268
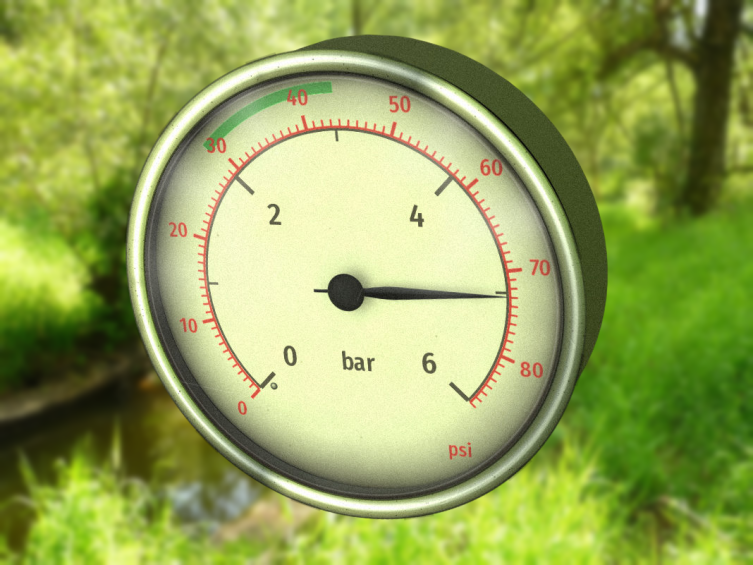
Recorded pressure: 5
